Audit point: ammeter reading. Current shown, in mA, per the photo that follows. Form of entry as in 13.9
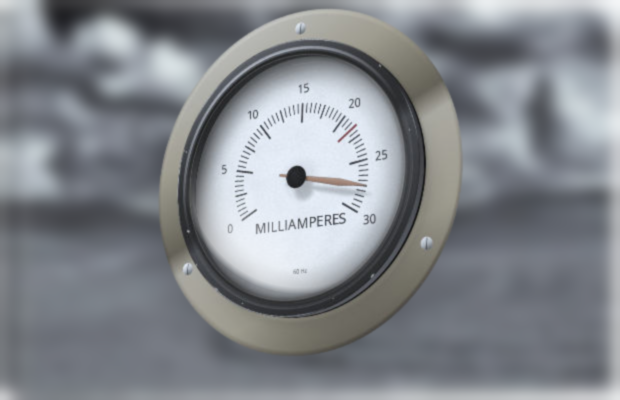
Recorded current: 27.5
